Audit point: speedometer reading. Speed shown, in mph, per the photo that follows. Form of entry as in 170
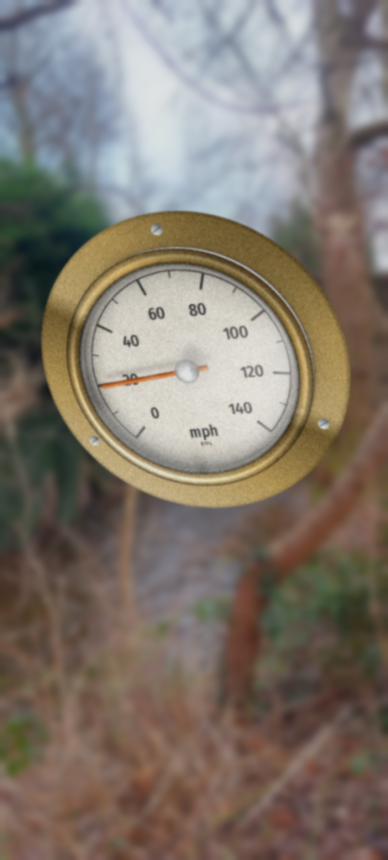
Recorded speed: 20
